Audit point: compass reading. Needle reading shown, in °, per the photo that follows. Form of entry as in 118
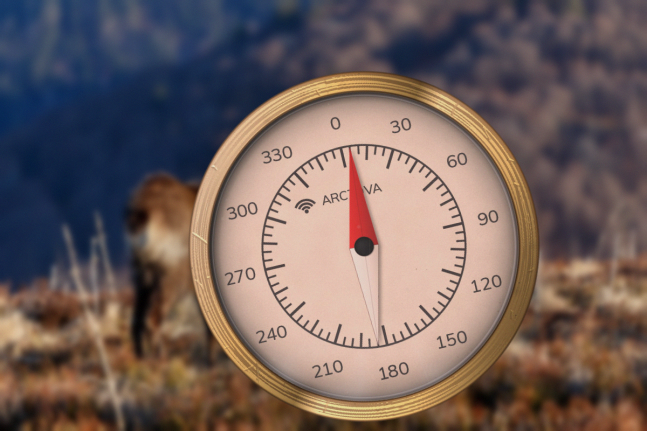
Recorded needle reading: 5
